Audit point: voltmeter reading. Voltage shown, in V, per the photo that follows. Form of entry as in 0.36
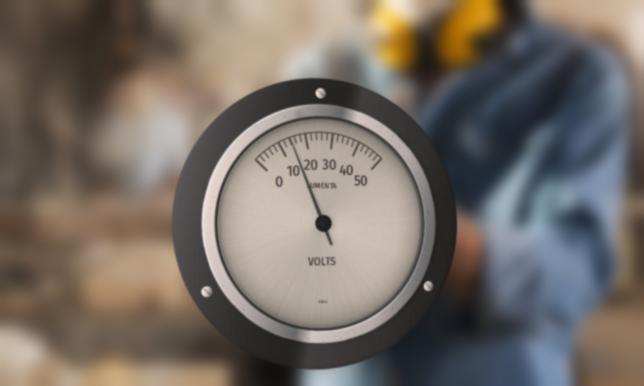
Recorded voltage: 14
